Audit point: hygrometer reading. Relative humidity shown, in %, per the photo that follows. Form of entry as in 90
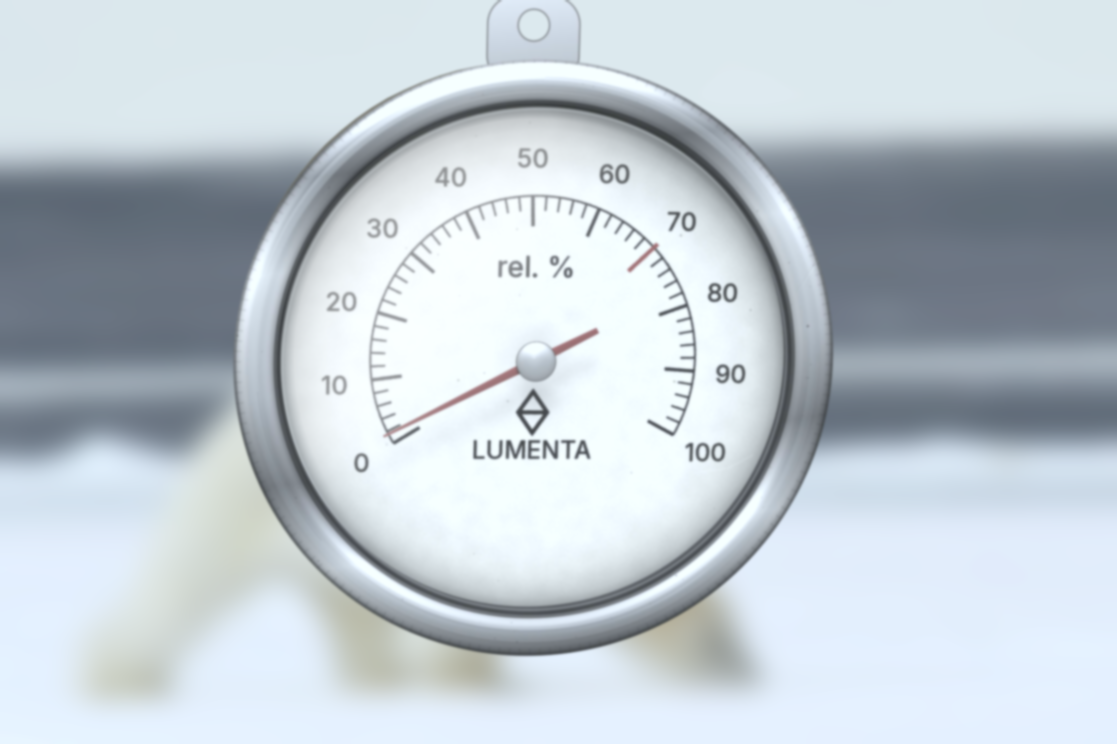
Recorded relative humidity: 2
